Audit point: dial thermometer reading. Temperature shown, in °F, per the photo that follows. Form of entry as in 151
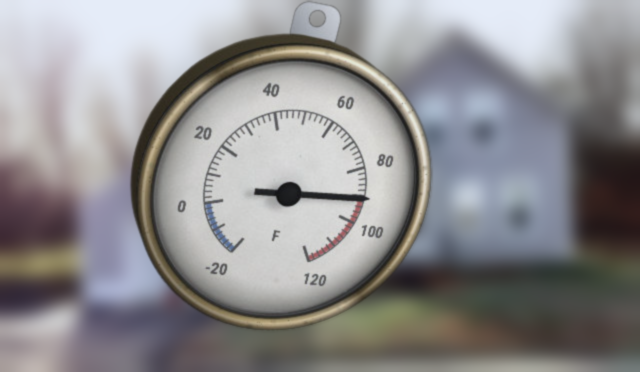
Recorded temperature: 90
